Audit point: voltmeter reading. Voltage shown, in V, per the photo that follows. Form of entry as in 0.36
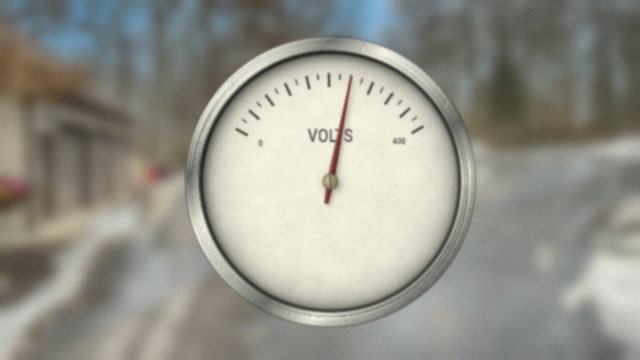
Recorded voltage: 240
